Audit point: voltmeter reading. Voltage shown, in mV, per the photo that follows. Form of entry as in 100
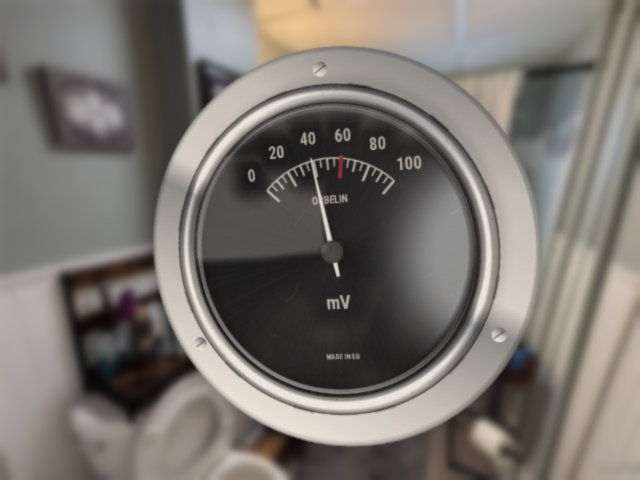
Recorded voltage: 40
